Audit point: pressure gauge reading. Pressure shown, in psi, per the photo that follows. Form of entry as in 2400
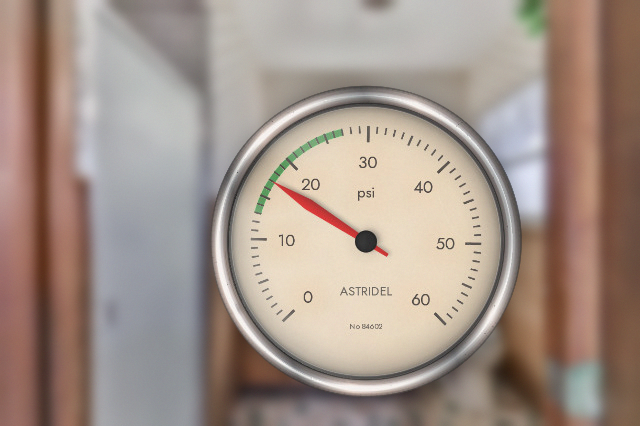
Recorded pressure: 17
